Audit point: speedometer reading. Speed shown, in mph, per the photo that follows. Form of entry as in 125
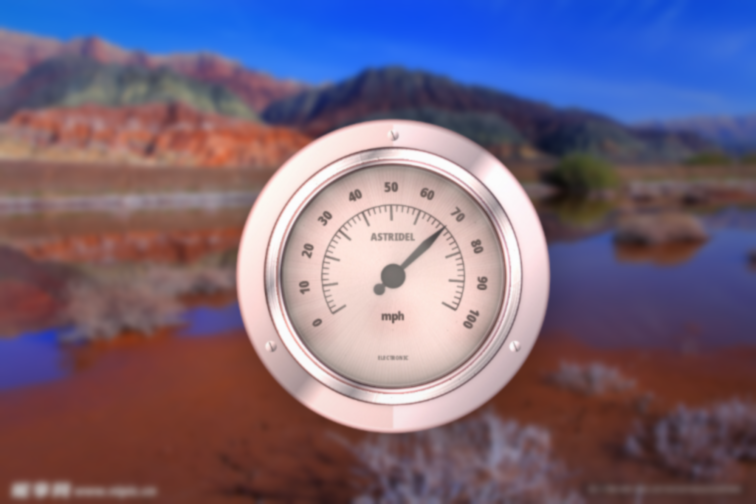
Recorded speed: 70
